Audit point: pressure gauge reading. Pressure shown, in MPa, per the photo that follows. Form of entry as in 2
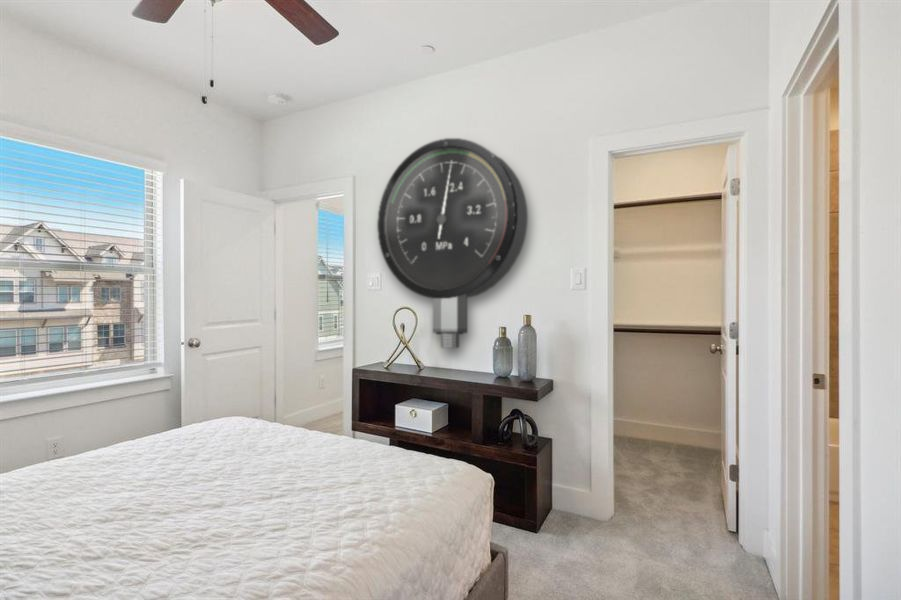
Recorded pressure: 2.2
